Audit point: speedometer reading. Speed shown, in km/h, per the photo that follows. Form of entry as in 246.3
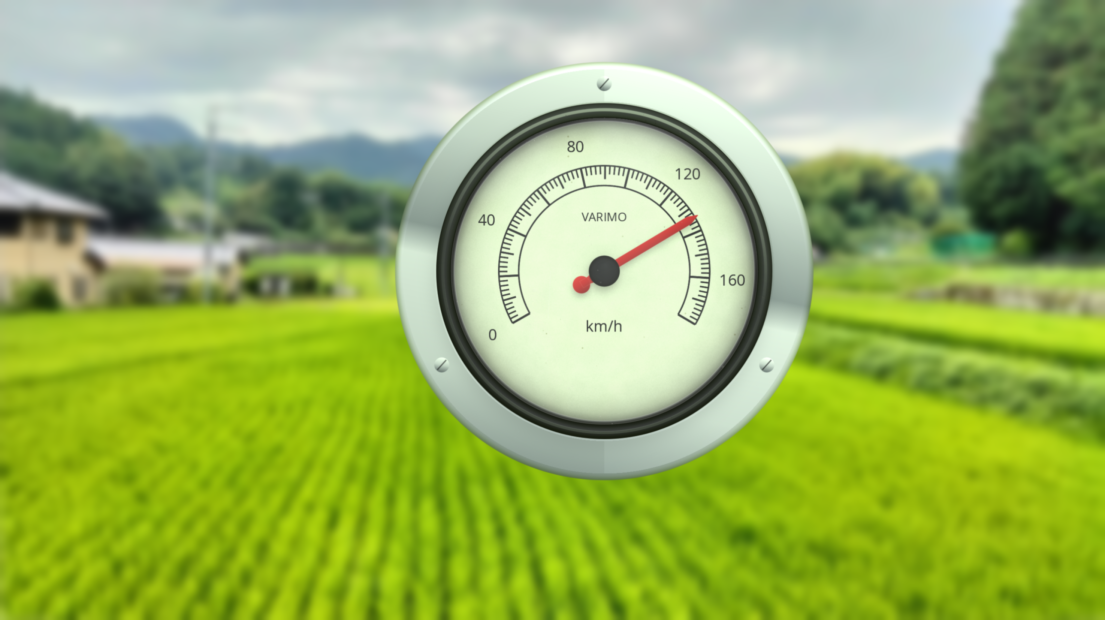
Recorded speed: 134
